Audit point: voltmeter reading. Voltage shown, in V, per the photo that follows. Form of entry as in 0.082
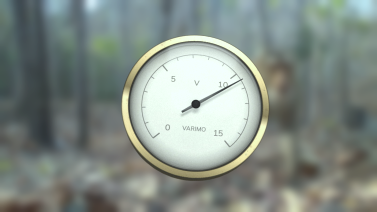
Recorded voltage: 10.5
